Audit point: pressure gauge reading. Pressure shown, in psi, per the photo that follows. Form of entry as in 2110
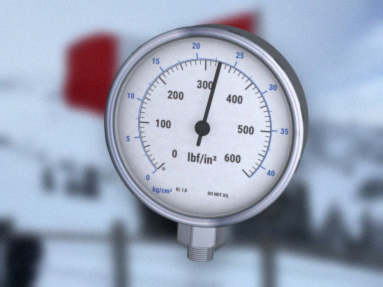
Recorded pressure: 330
